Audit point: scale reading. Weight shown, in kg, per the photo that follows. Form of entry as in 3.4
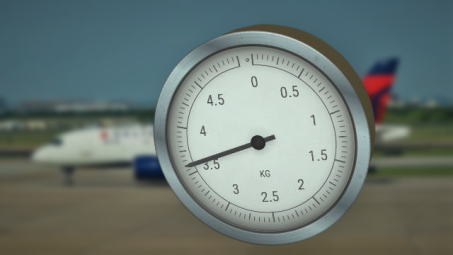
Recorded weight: 3.6
